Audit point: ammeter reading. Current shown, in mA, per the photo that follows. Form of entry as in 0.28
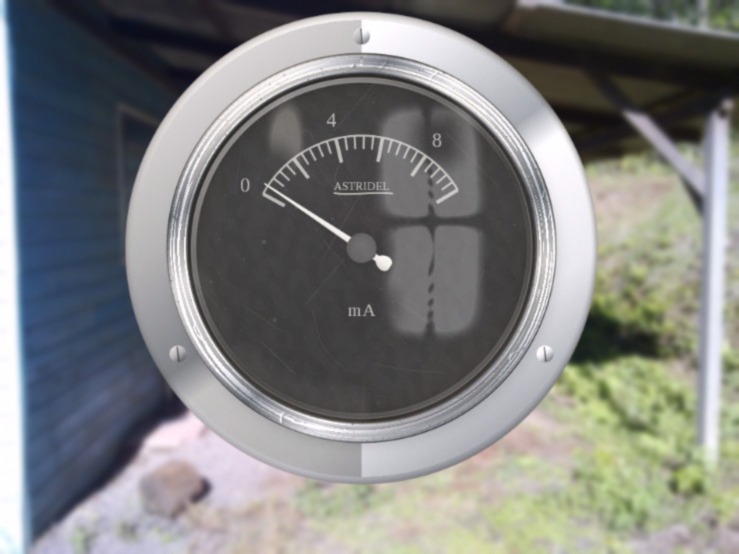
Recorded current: 0.4
